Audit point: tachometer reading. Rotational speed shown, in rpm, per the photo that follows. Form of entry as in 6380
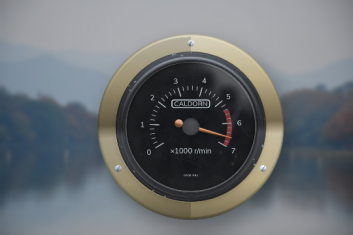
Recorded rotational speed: 6600
